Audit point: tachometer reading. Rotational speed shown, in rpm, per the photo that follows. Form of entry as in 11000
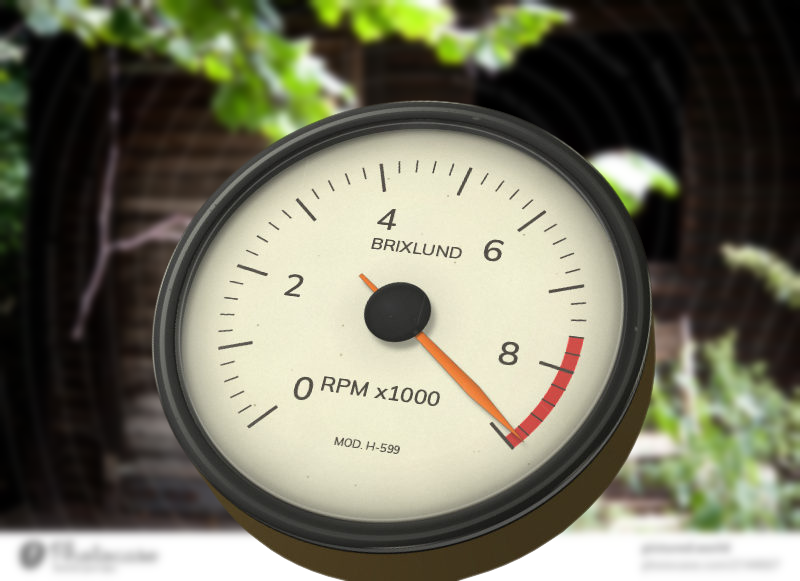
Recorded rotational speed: 8900
